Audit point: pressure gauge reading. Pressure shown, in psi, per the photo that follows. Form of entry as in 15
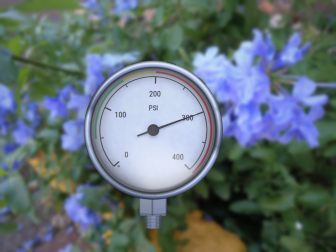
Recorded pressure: 300
